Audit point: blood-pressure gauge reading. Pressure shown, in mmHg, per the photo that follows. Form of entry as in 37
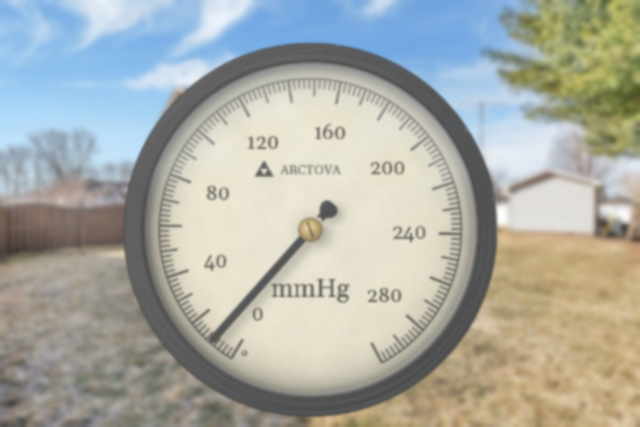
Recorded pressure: 10
